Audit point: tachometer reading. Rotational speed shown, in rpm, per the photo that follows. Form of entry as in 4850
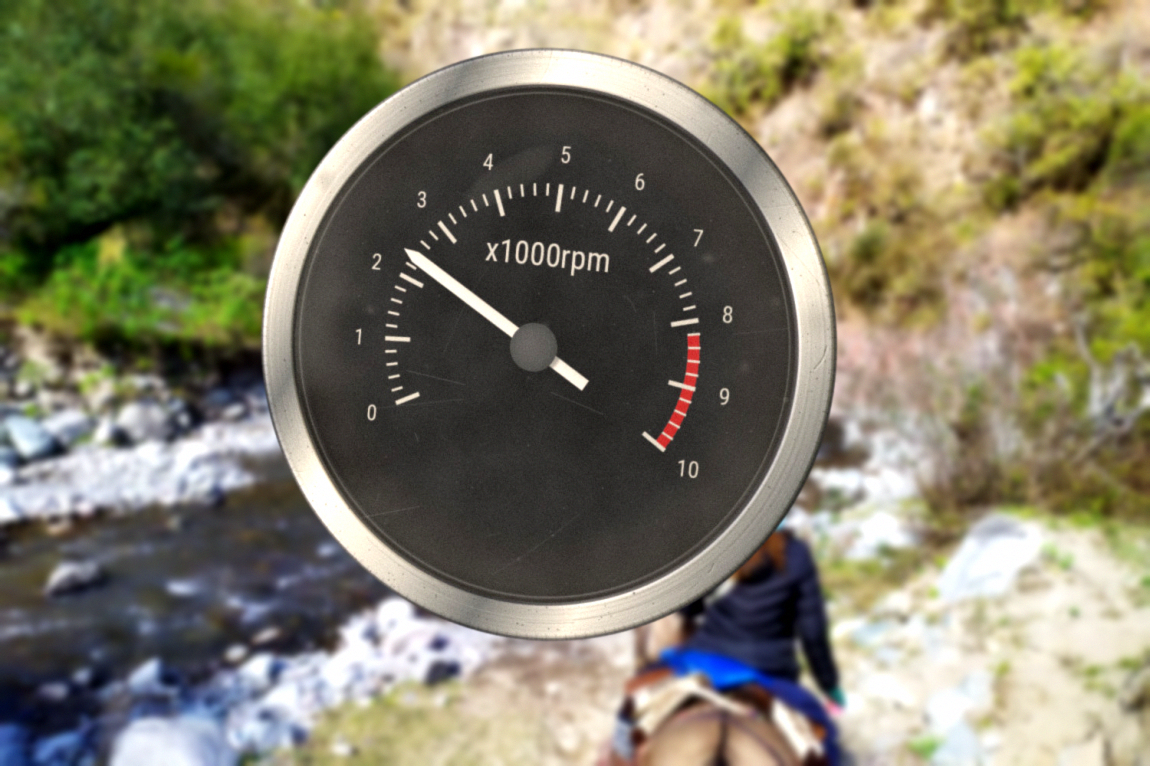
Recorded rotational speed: 2400
